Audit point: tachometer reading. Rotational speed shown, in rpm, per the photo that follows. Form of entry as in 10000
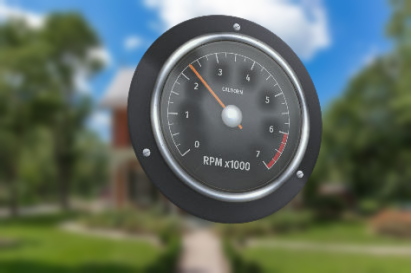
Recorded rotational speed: 2250
